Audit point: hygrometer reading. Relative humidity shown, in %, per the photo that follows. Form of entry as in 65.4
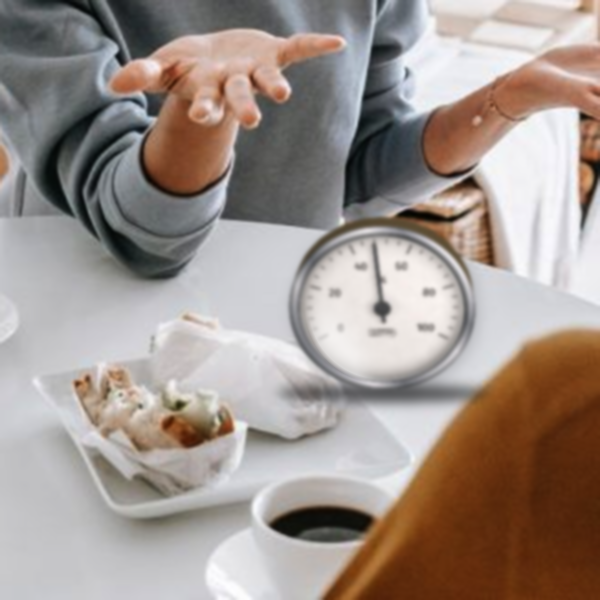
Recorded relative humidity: 48
